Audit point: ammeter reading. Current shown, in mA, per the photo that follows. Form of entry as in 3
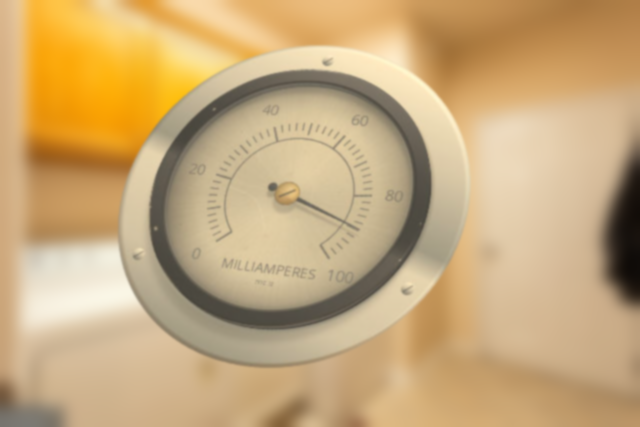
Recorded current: 90
